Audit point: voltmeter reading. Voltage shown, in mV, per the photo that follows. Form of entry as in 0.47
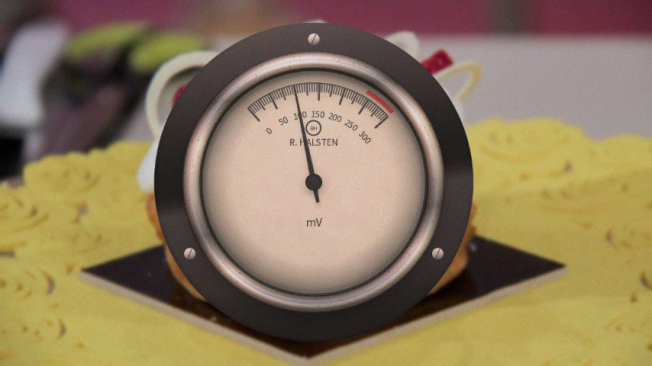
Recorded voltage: 100
